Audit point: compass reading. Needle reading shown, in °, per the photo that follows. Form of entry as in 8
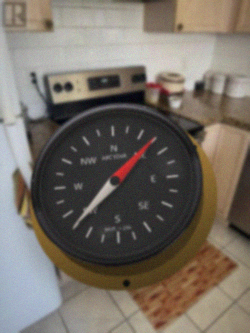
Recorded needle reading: 45
